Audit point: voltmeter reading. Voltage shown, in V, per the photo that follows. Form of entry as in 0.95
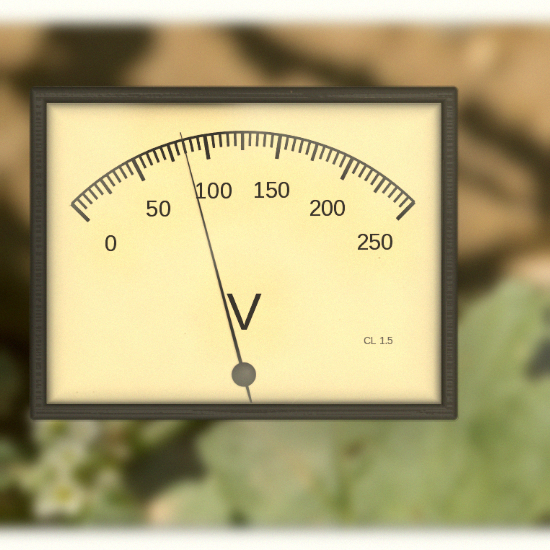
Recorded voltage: 85
